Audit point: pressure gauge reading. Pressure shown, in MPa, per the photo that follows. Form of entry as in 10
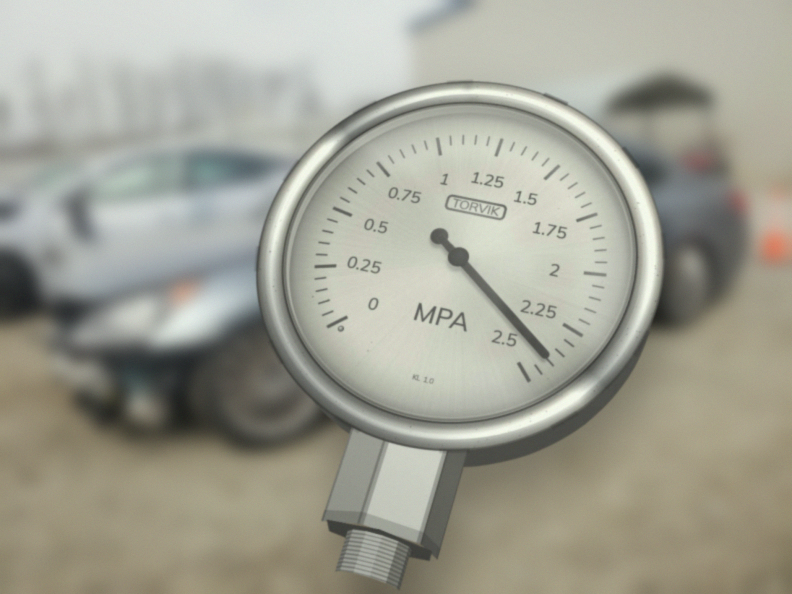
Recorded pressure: 2.4
